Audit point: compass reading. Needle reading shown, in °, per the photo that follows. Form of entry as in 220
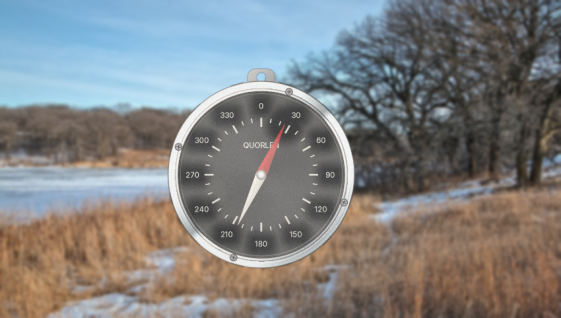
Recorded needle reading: 25
